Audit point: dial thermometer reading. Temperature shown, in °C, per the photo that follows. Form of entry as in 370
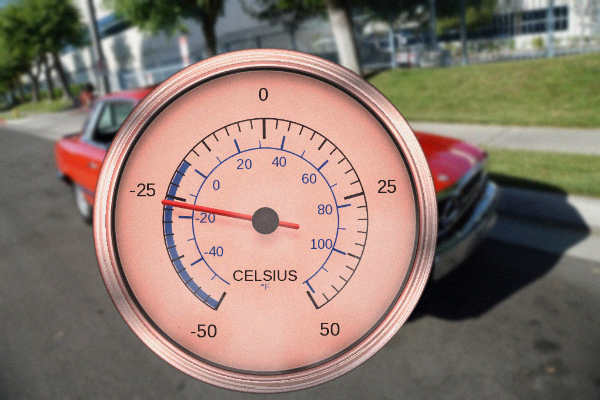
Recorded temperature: -26.25
